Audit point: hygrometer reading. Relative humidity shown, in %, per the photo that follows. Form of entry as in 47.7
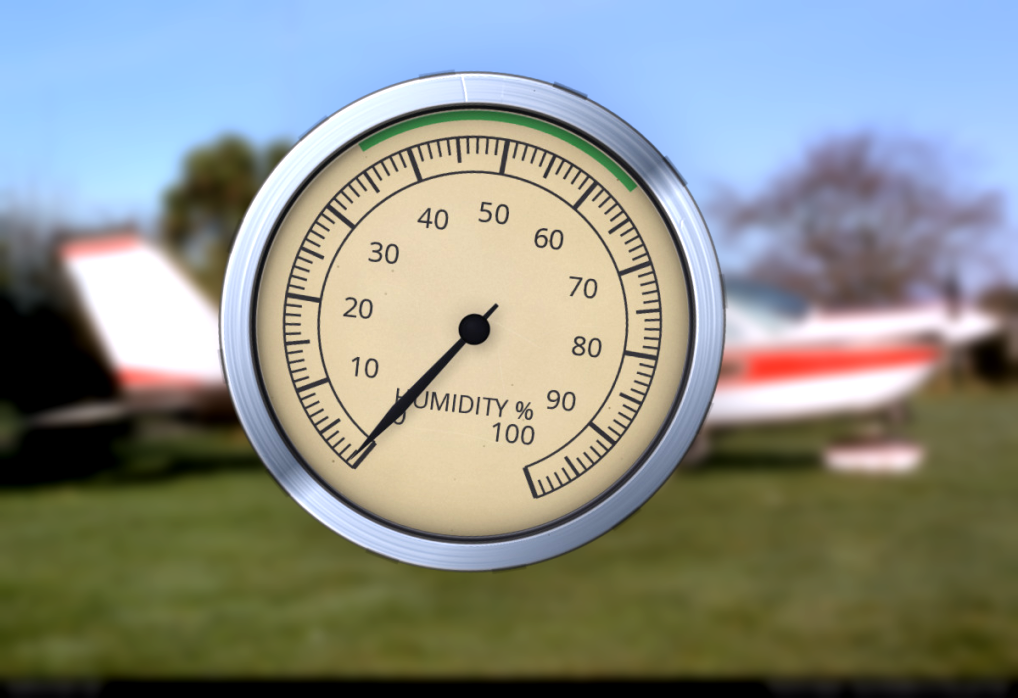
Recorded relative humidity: 1
